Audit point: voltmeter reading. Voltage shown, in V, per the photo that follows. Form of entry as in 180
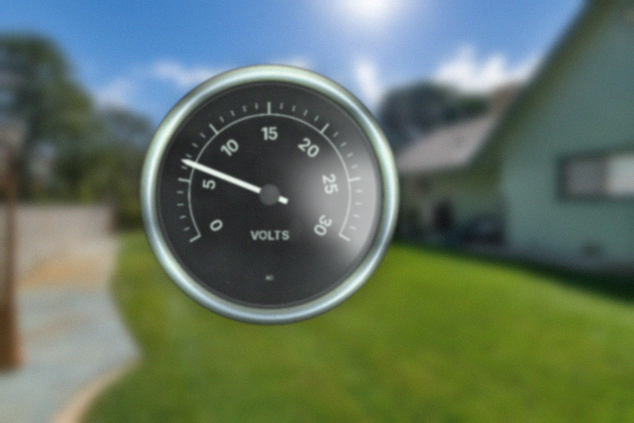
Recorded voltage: 6.5
